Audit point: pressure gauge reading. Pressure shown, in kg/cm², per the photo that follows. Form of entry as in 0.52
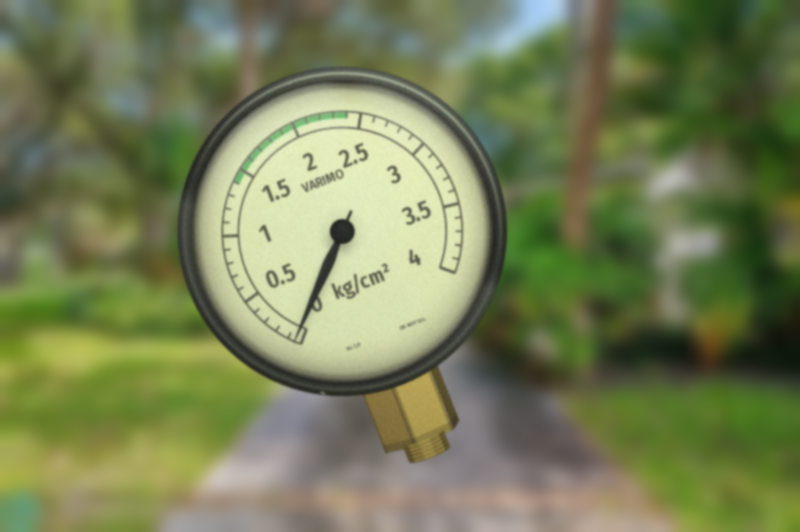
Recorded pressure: 0.05
